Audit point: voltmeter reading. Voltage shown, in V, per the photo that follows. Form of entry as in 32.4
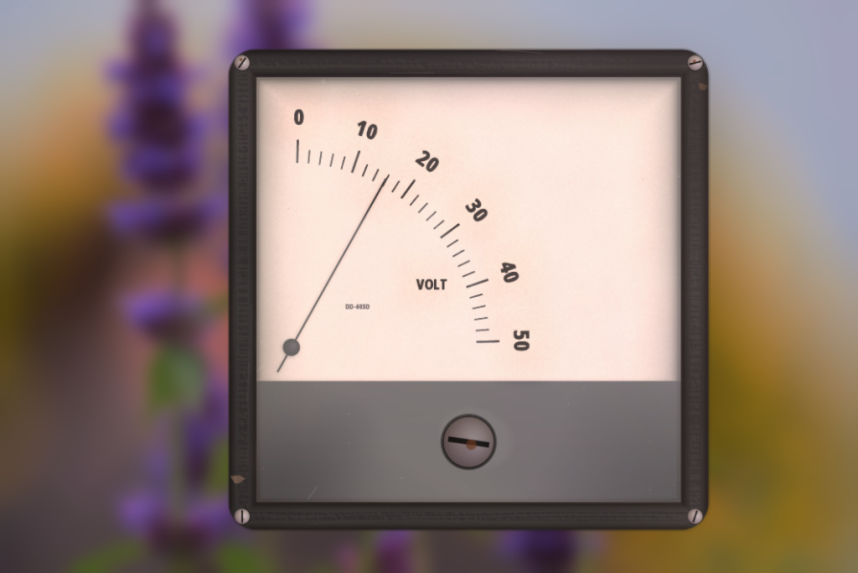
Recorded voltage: 16
